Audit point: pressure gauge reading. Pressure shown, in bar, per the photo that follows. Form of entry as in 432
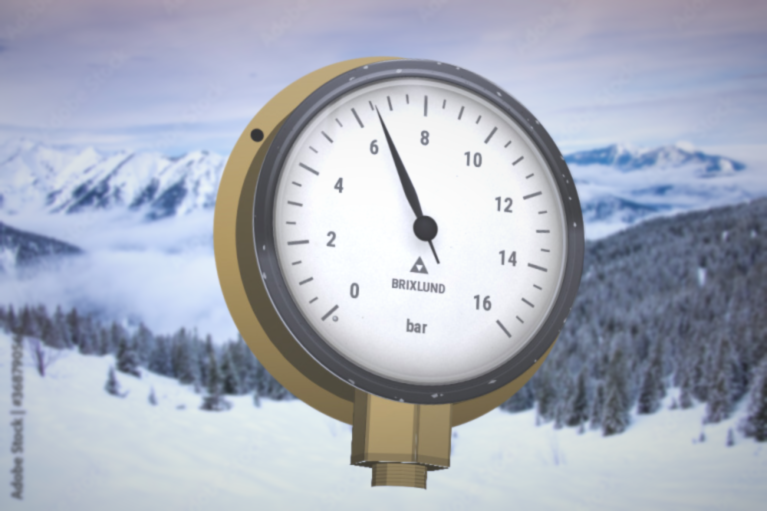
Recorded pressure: 6.5
